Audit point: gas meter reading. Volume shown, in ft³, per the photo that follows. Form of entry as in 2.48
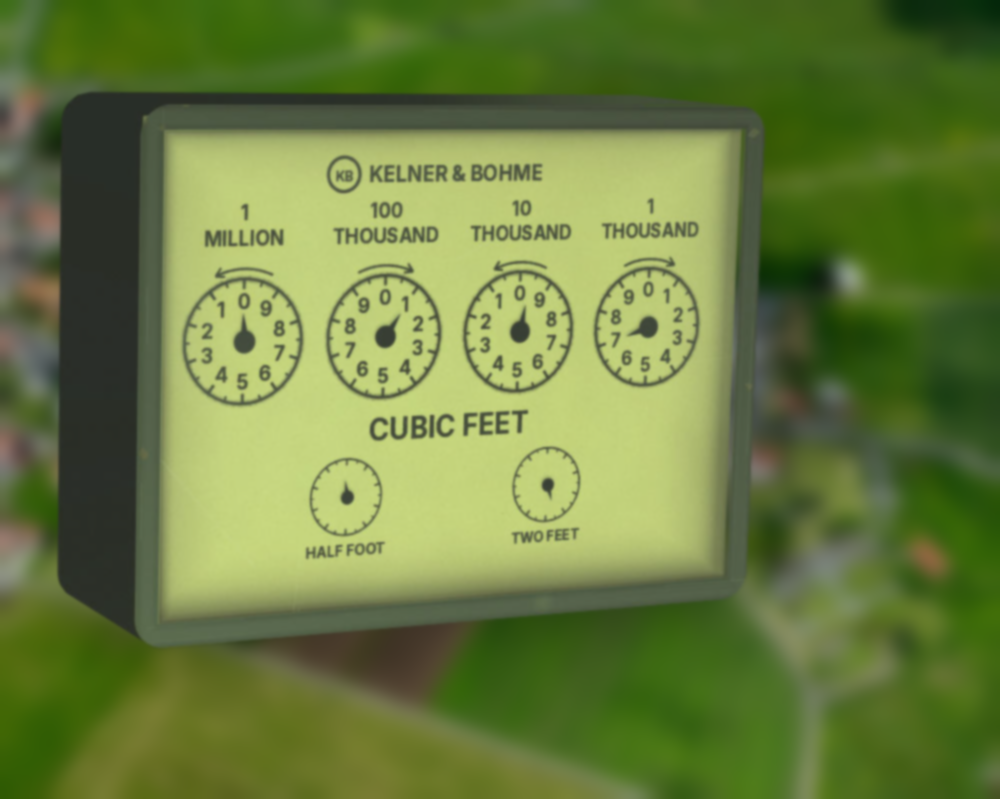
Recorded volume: 9700
